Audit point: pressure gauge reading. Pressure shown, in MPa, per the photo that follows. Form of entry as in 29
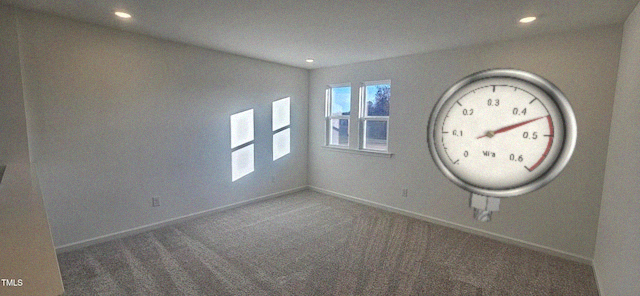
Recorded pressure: 0.45
